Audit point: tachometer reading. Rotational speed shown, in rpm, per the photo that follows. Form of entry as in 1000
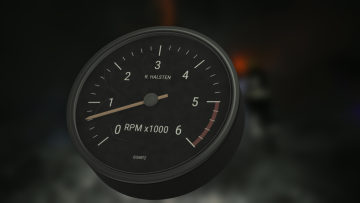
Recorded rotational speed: 600
